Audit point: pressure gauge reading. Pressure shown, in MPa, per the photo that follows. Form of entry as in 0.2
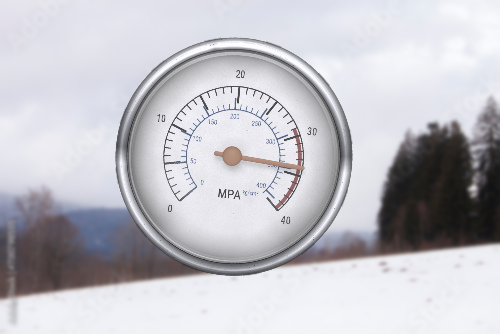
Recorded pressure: 34
